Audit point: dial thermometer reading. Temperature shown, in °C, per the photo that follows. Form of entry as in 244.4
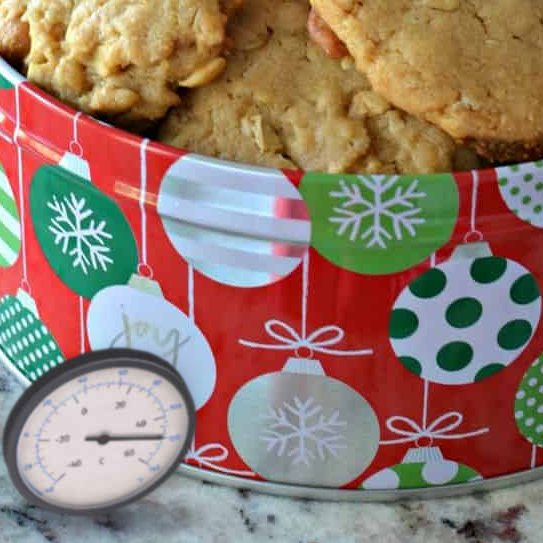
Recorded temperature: 48
